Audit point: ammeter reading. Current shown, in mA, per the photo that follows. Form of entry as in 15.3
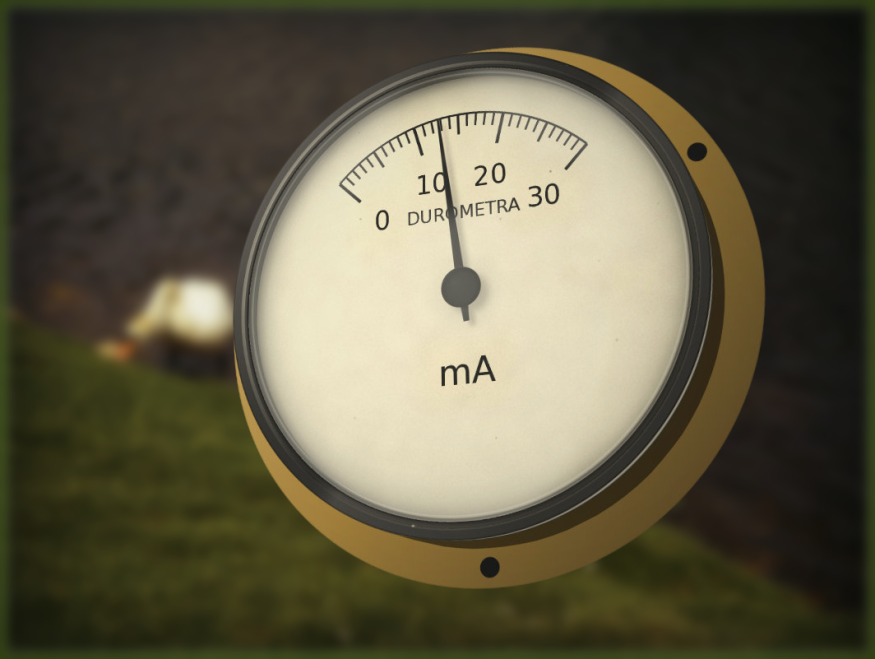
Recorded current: 13
